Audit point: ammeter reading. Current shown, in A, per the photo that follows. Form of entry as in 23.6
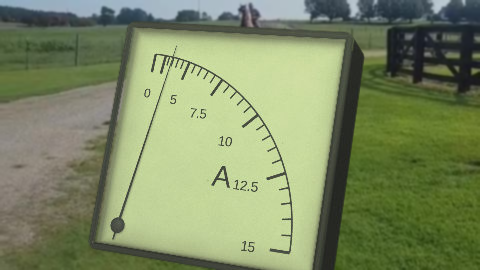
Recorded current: 3.5
